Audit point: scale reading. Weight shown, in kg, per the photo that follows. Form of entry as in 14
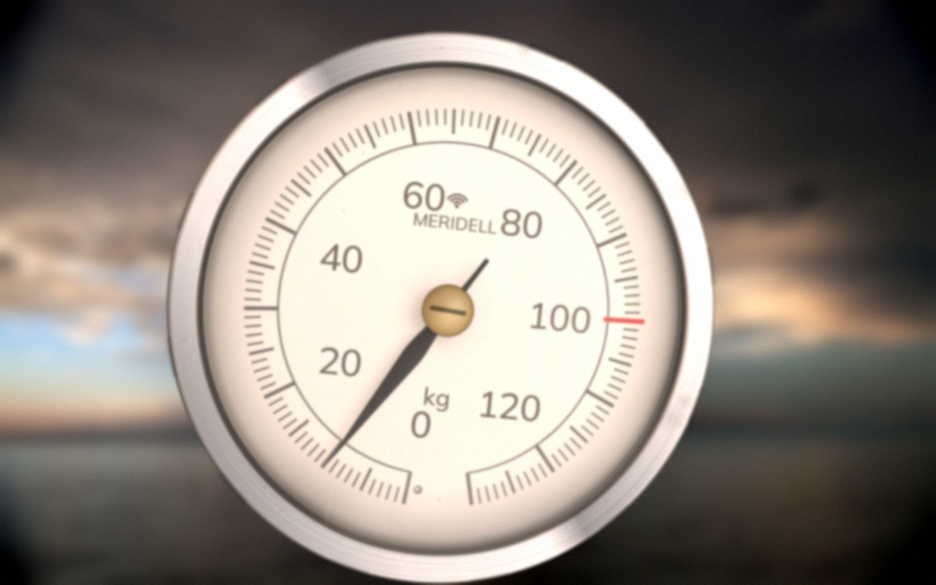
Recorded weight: 10
